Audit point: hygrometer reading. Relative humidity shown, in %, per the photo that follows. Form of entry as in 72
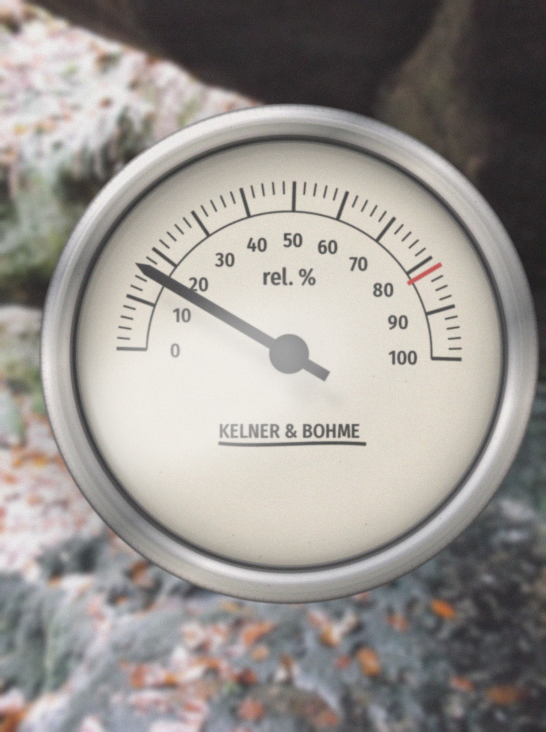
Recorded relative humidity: 16
